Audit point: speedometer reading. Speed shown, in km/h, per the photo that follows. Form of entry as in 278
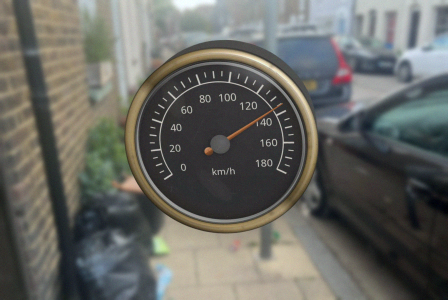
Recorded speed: 135
